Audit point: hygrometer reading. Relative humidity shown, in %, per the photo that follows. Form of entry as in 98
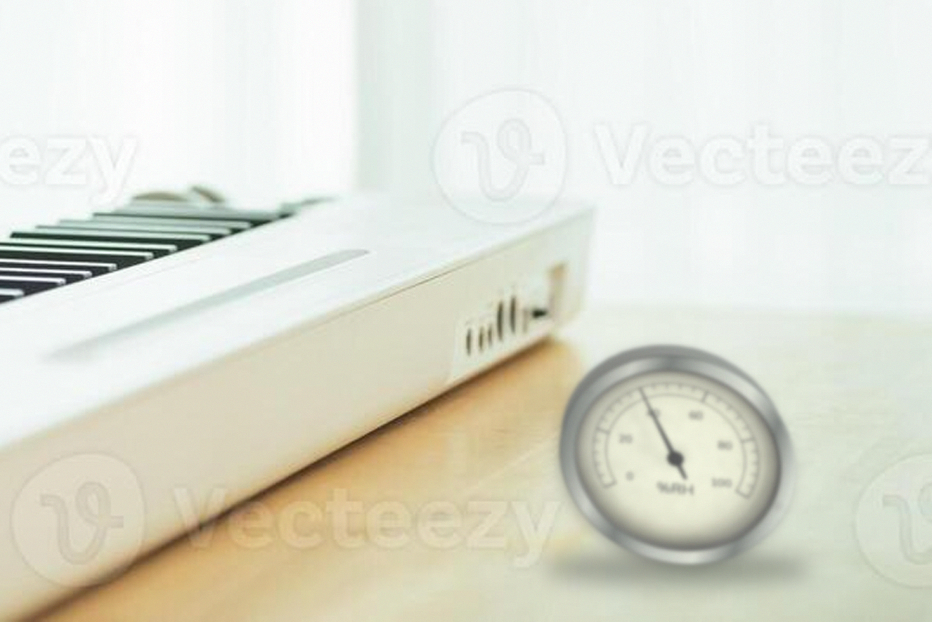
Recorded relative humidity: 40
